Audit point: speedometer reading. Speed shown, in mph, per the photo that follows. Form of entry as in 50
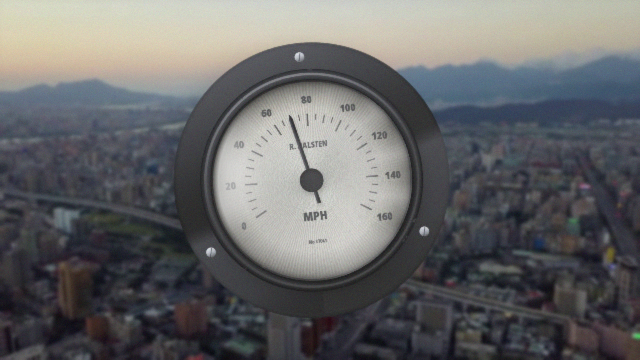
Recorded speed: 70
